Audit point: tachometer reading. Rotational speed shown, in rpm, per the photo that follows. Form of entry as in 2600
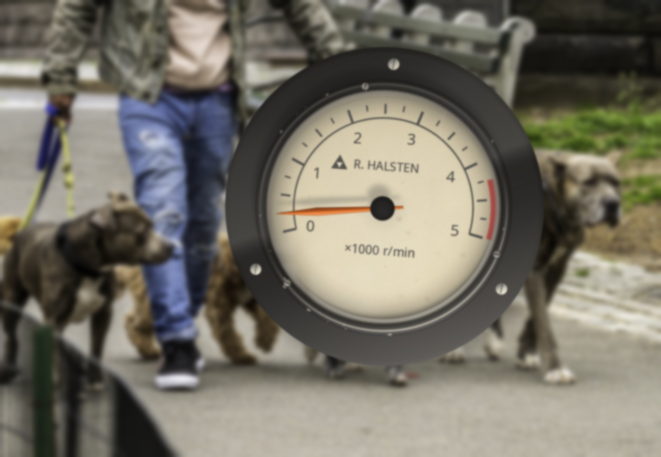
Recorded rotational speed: 250
